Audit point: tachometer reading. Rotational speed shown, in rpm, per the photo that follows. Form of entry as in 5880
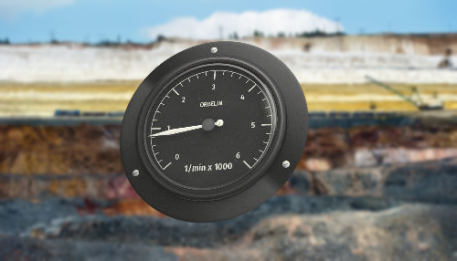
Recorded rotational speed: 800
